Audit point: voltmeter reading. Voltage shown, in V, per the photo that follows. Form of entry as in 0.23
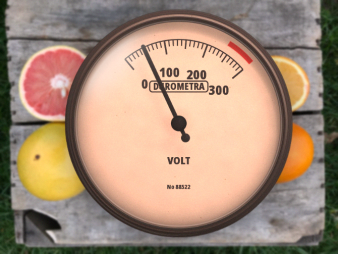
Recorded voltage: 50
